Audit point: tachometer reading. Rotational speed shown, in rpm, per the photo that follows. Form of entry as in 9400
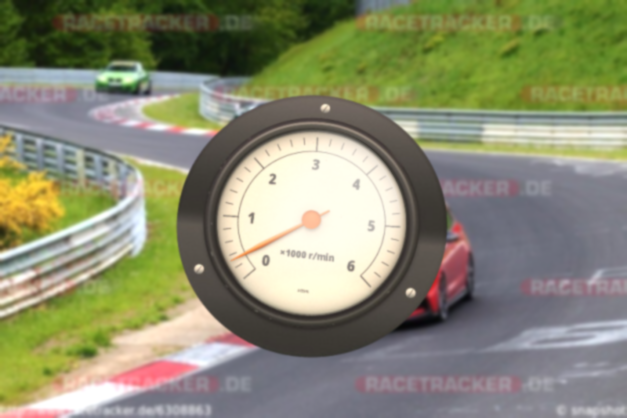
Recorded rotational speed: 300
